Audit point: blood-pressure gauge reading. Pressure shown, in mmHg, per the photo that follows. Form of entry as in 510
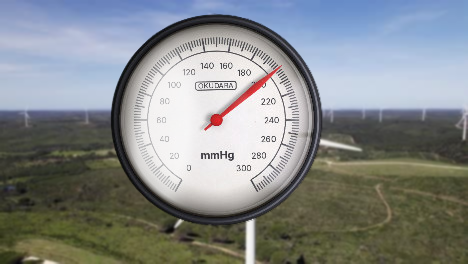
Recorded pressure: 200
